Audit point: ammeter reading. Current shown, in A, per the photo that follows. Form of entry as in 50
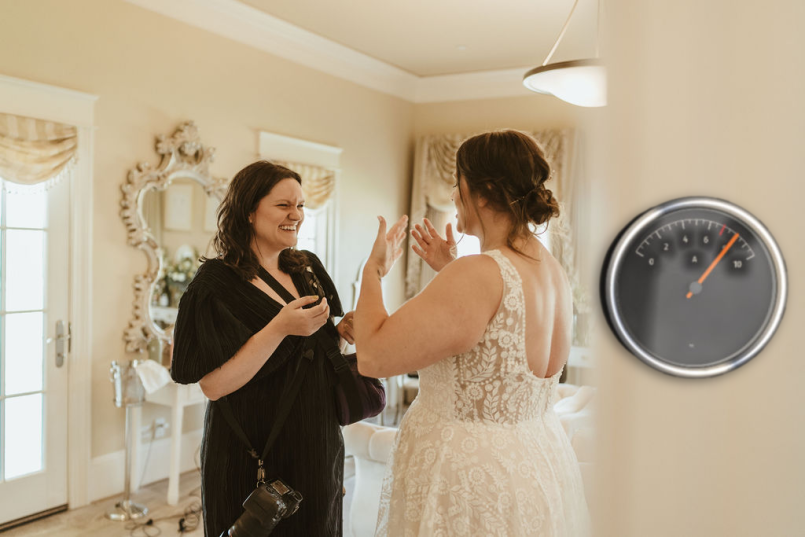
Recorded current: 8
